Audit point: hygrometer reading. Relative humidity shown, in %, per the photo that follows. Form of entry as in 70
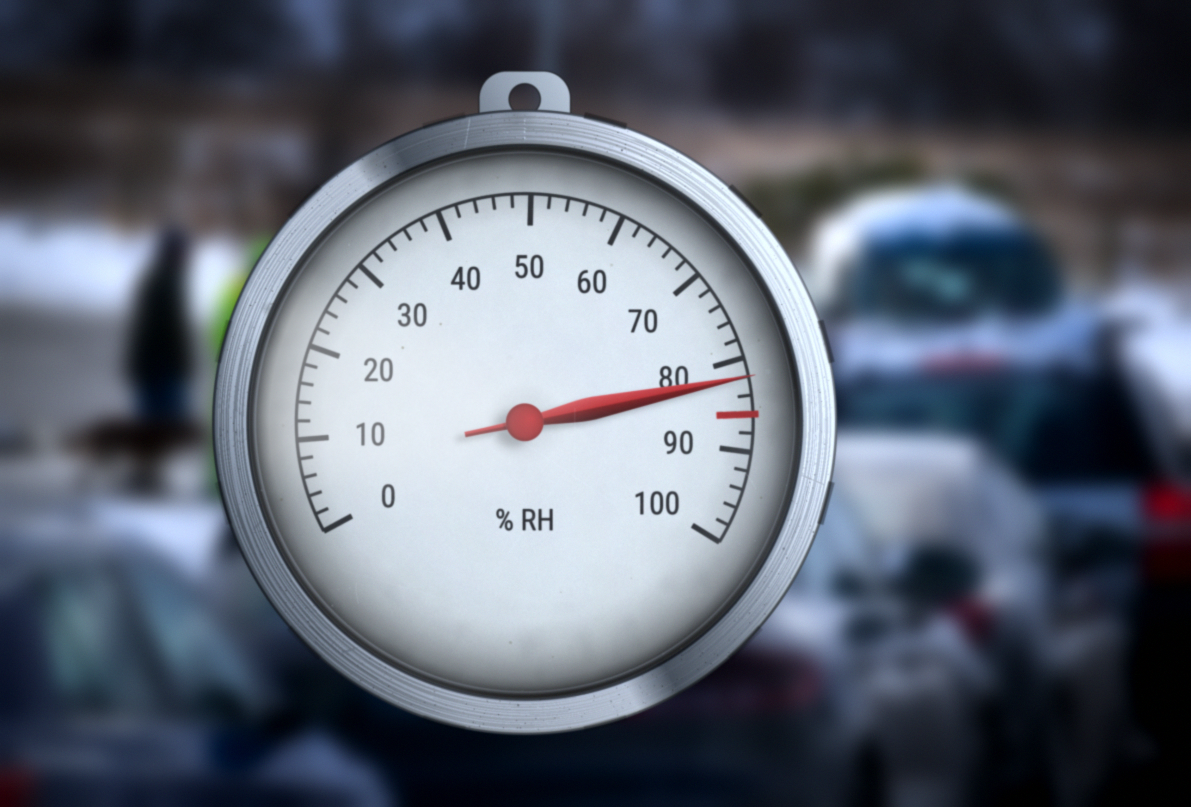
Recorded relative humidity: 82
